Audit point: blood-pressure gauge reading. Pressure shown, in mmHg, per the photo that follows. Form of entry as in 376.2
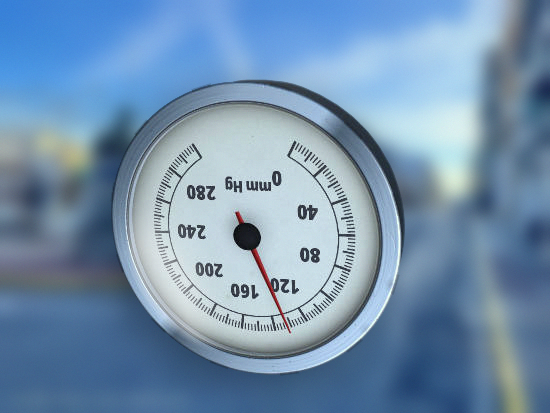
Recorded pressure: 130
